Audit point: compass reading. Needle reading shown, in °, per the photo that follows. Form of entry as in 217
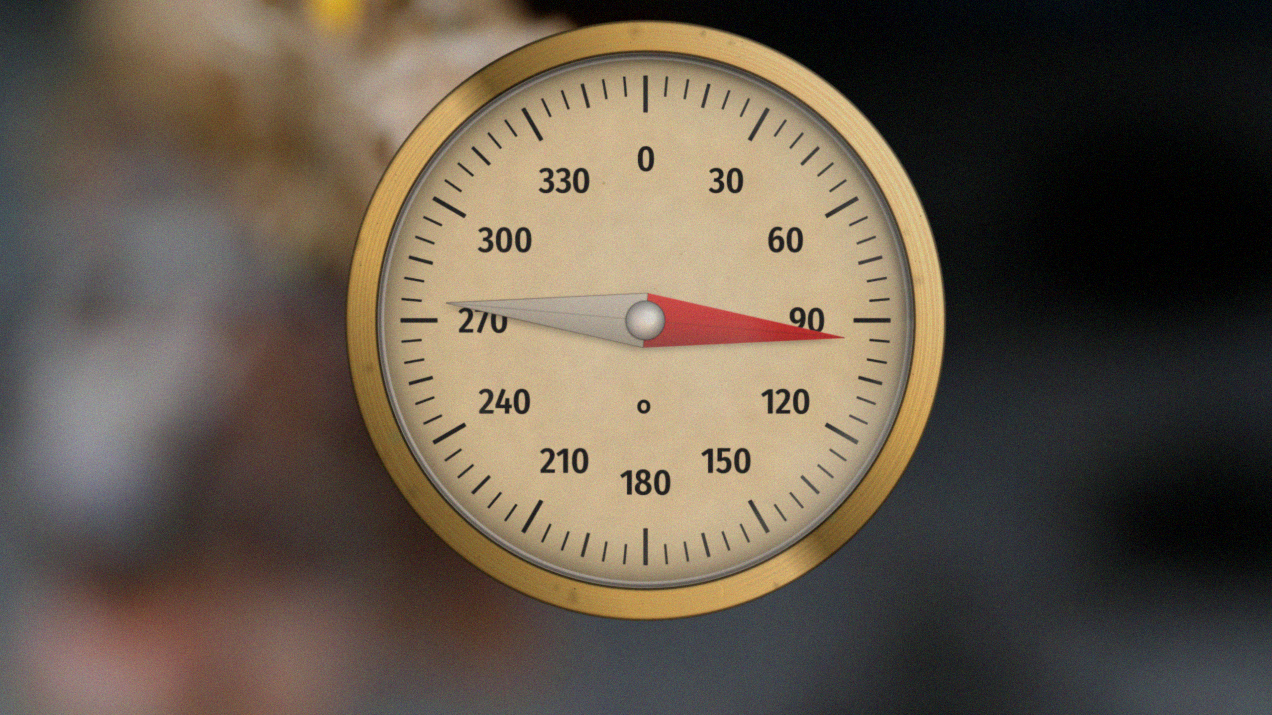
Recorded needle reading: 95
